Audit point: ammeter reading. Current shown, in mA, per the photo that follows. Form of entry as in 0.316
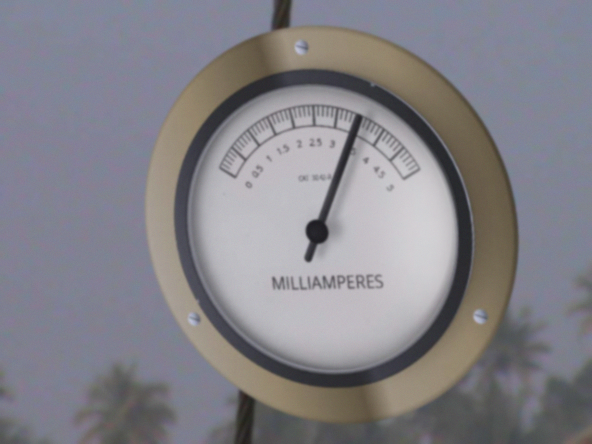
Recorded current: 3.5
